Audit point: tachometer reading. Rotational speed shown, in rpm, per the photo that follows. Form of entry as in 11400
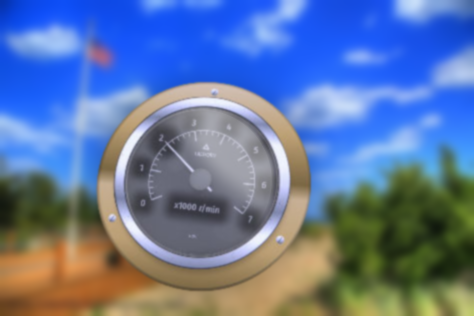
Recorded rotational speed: 2000
